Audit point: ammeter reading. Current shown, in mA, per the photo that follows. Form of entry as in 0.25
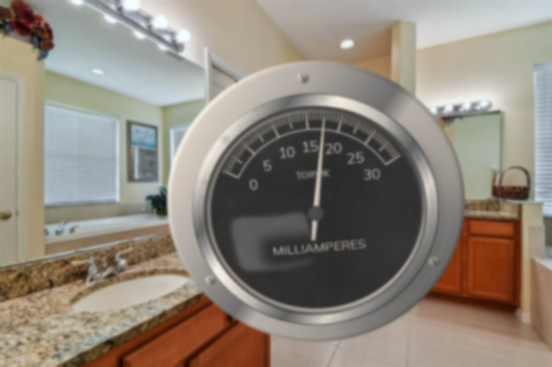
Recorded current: 17.5
